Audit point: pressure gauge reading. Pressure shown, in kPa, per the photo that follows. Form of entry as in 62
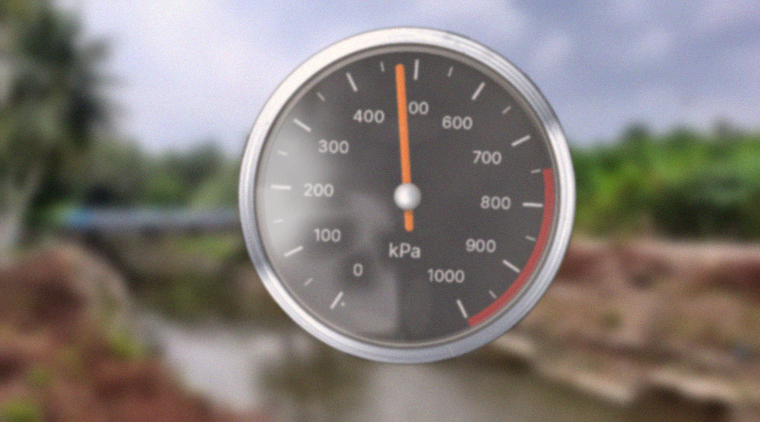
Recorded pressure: 475
